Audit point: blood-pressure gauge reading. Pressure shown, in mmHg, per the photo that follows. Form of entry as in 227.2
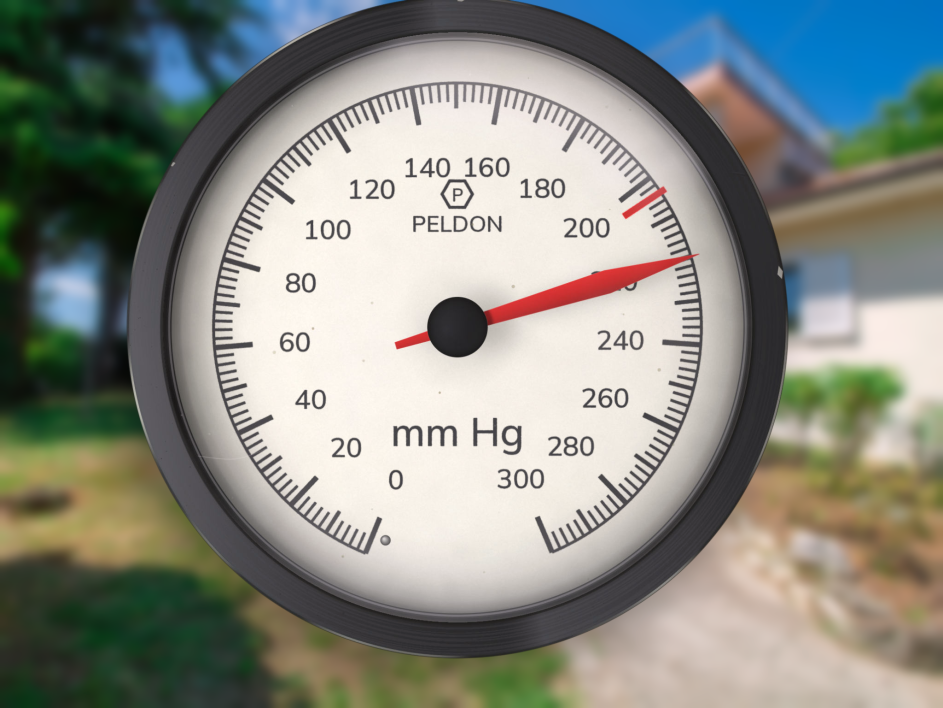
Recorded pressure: 220
